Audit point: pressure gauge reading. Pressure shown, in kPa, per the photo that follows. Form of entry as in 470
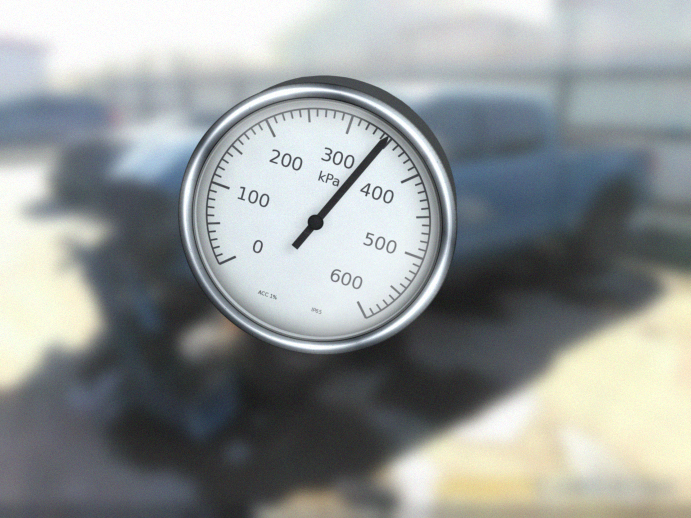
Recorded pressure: 345
